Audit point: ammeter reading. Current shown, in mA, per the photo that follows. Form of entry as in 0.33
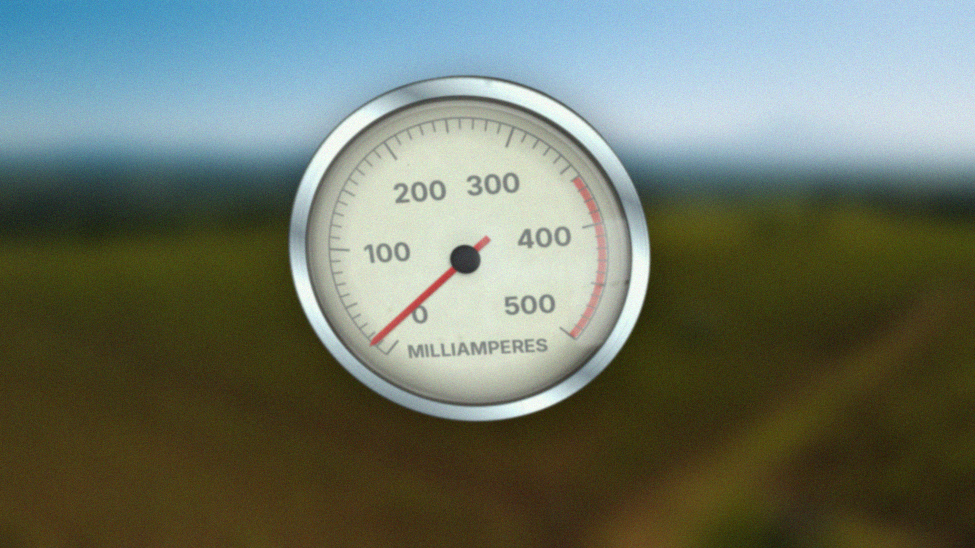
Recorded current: 15
